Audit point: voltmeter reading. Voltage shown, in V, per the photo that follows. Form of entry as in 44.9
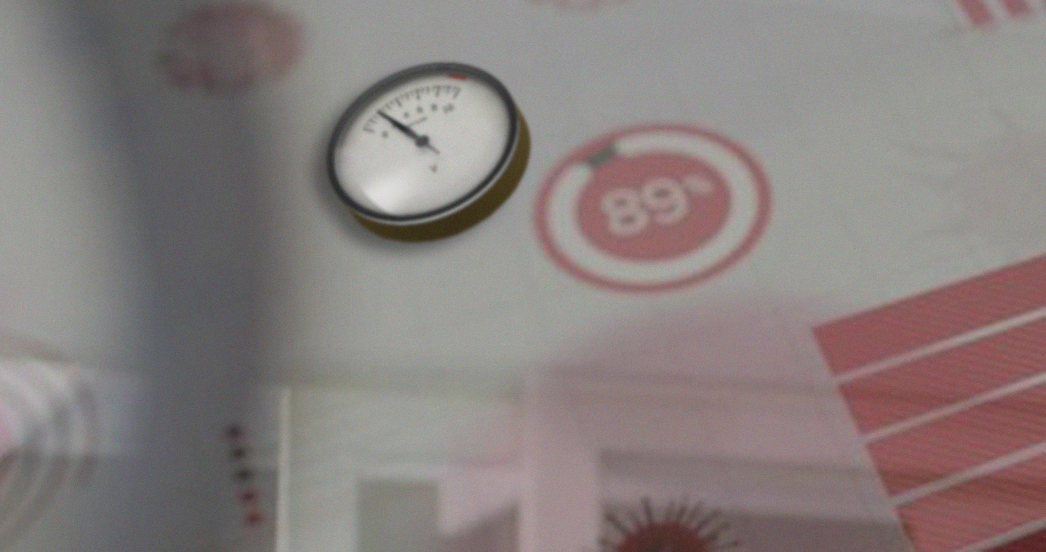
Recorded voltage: 2
